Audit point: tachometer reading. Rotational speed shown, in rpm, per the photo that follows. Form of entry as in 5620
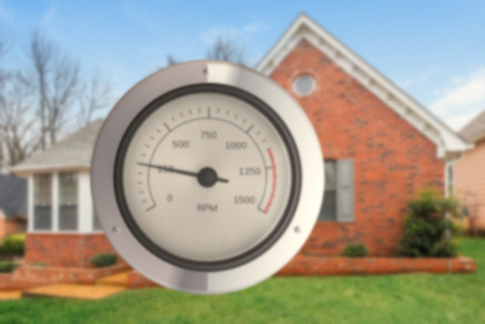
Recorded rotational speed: 250
